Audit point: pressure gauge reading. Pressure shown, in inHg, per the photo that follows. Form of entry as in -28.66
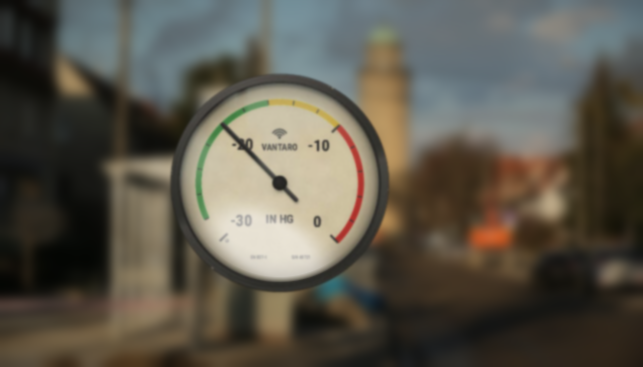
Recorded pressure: -20
